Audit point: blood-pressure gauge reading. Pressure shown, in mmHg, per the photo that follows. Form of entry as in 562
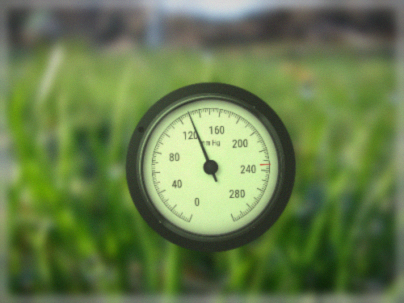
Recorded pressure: 130
